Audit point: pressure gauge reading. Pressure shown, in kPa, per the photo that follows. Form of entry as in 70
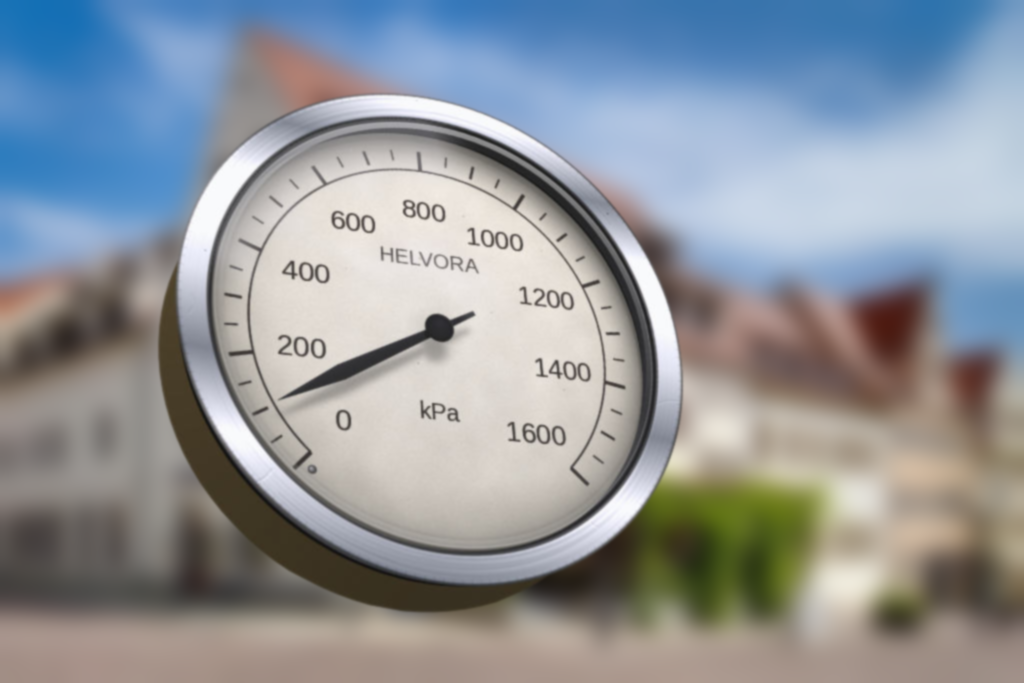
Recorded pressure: 100
